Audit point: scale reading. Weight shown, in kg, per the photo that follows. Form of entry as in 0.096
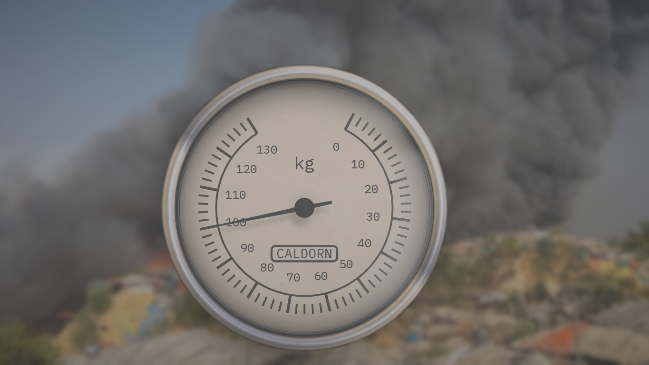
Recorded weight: 100
